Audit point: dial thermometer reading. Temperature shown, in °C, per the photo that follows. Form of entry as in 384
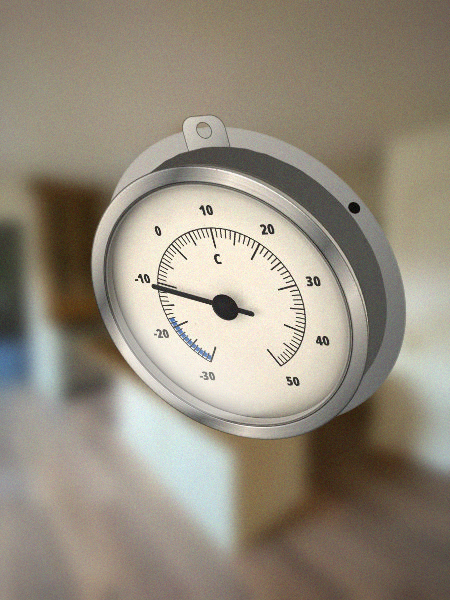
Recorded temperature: -10
